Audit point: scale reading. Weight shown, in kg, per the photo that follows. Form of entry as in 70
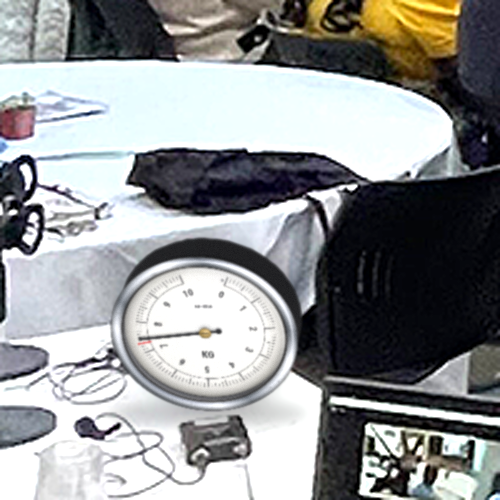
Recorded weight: 7.5
